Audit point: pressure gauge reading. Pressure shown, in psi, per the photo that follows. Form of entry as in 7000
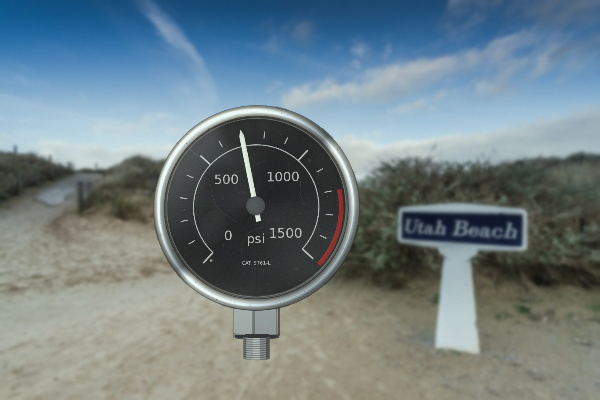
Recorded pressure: 700
